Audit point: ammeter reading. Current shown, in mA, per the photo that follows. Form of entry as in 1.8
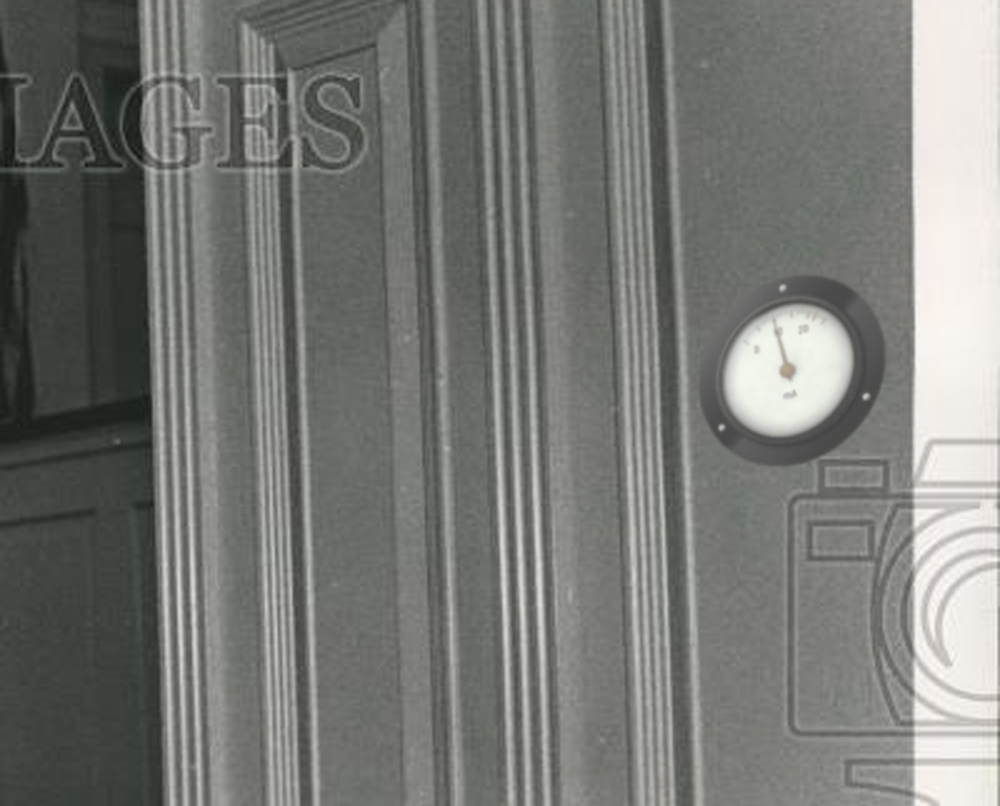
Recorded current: 10
